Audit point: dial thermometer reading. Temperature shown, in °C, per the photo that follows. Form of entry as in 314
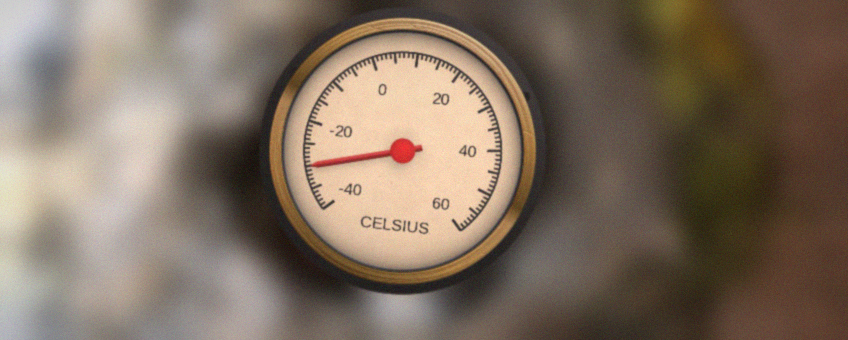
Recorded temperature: -30
